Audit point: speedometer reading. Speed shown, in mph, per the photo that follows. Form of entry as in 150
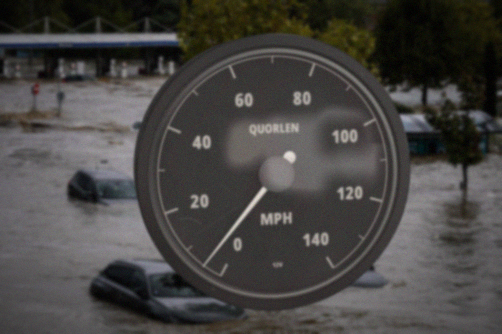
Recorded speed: 5
